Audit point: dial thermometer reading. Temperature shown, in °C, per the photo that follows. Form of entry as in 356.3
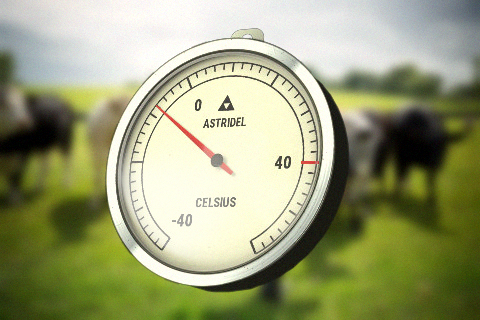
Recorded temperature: -8
